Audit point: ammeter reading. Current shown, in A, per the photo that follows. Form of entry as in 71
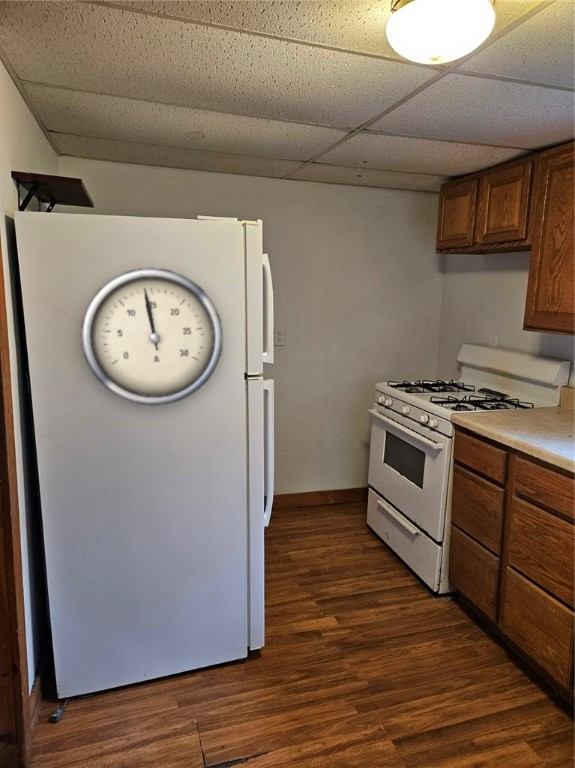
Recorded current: 14
